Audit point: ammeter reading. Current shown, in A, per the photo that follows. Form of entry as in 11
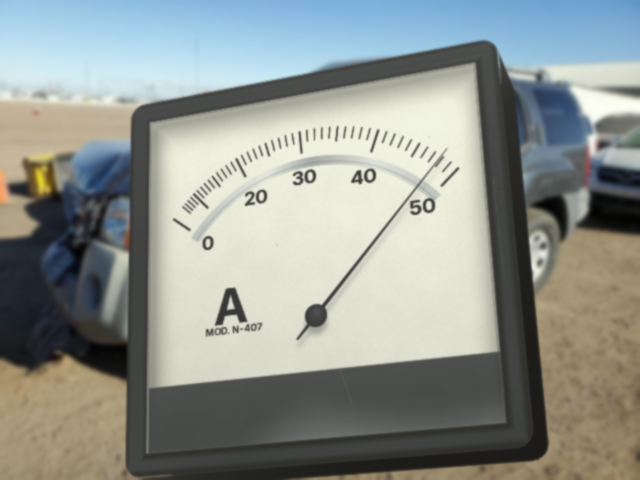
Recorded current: 48
